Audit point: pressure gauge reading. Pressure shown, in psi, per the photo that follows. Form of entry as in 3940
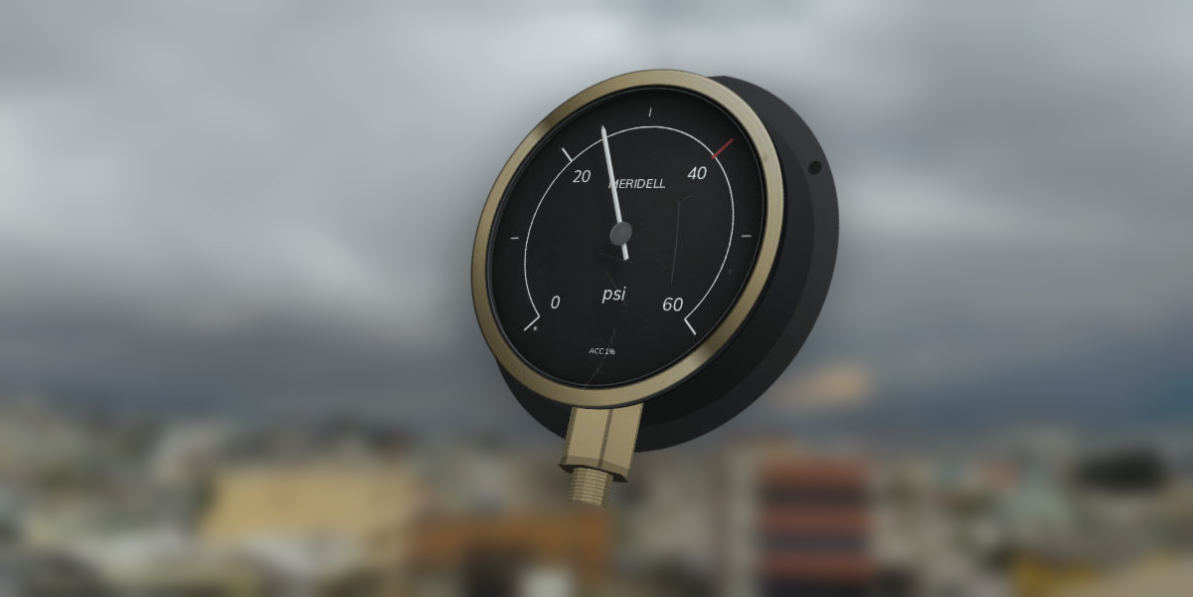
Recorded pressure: 25
